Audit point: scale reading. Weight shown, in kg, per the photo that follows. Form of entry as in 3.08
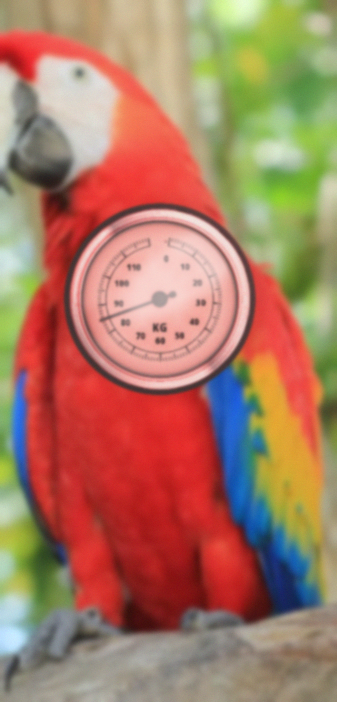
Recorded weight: 85
